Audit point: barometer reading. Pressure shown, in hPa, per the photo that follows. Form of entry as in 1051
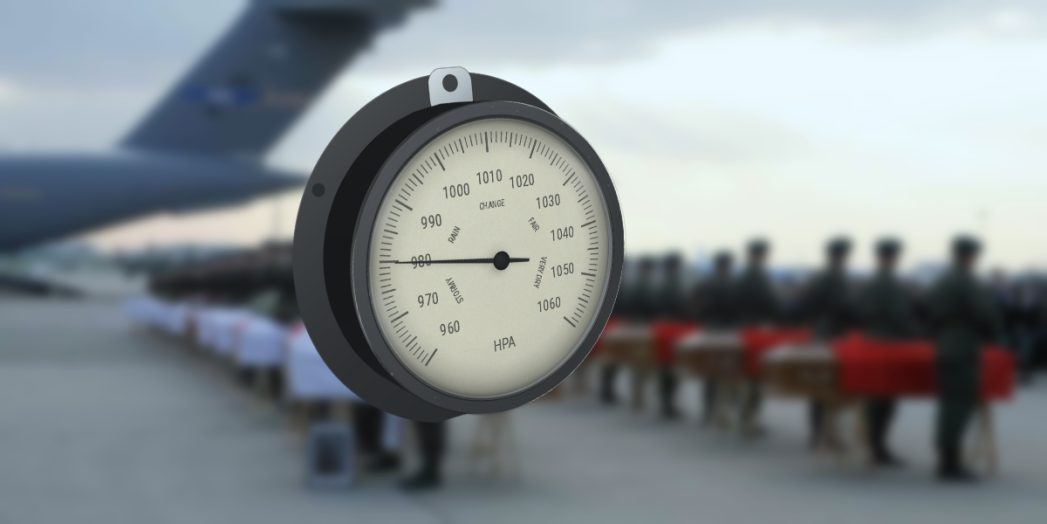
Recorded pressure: 980
